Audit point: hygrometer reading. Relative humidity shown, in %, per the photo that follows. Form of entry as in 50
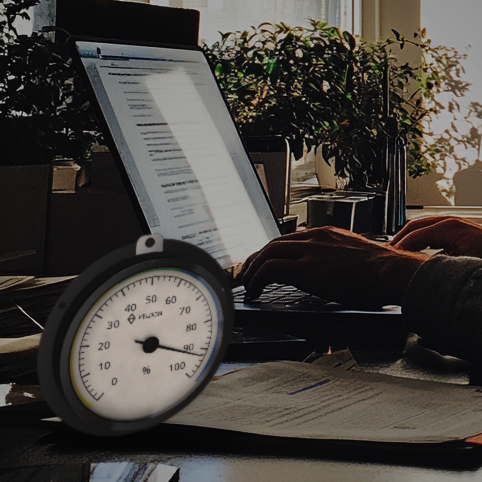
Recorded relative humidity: 92
